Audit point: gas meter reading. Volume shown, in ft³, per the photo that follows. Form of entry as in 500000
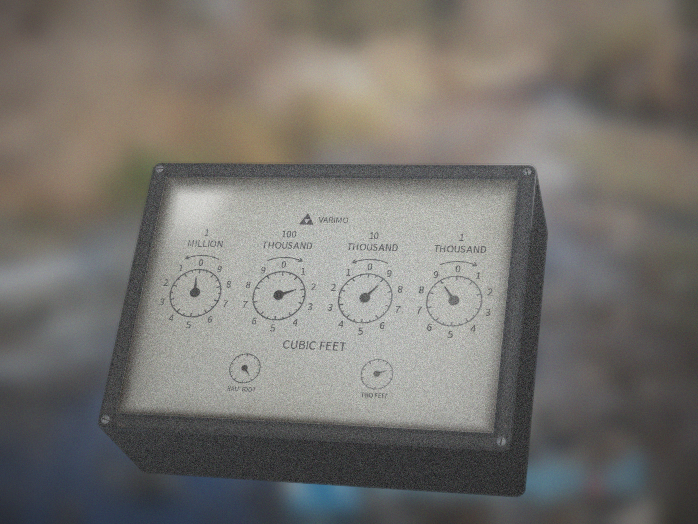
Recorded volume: 18900
